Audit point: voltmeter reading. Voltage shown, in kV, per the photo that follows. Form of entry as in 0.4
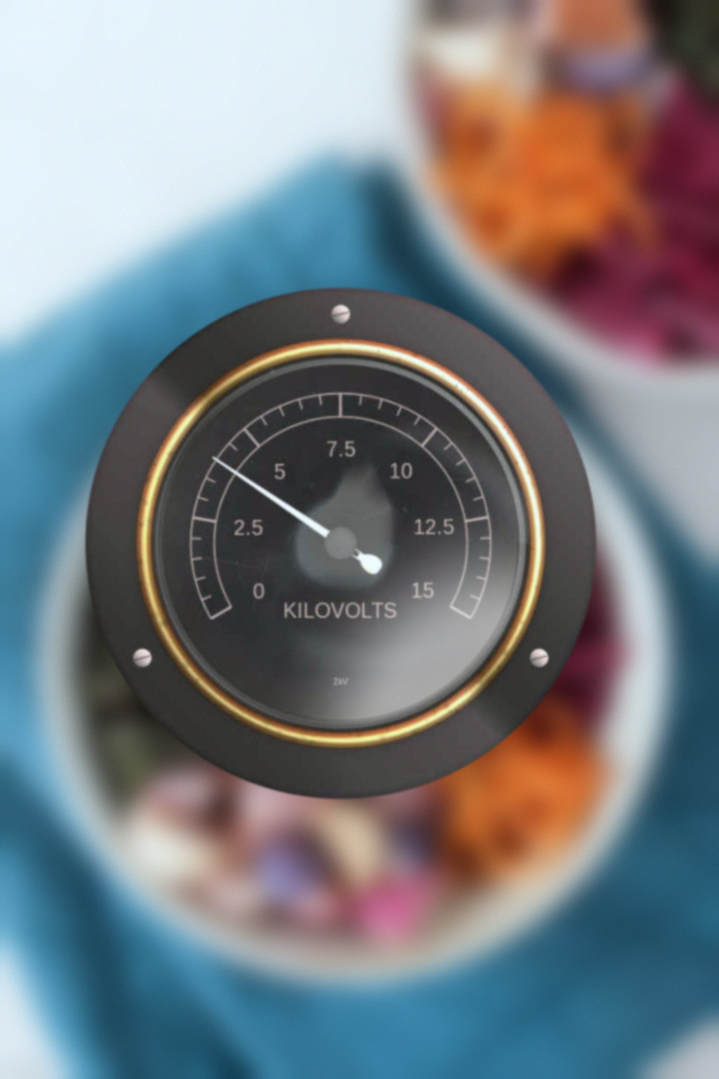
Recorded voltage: 4
